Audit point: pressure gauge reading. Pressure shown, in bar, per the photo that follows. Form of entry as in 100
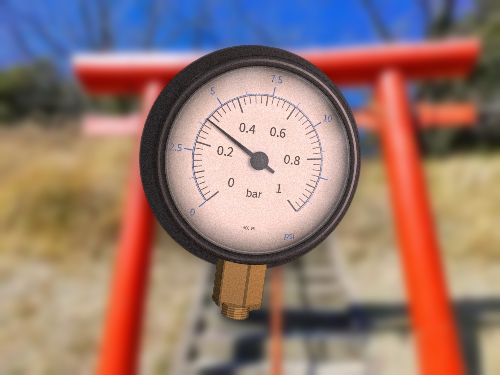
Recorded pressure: 0.28
